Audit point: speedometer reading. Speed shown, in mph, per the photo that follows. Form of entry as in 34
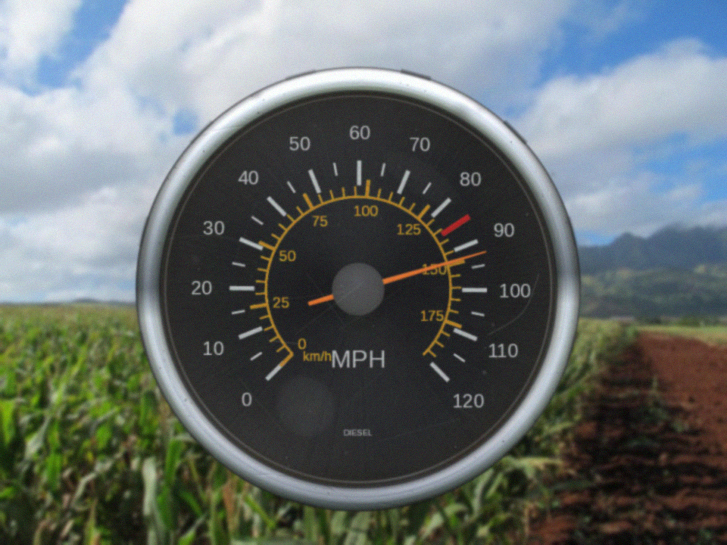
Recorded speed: 92.5
